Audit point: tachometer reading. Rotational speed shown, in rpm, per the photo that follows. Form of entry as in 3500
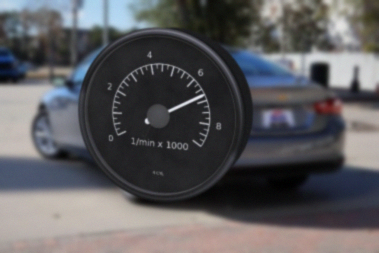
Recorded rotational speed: 6750
